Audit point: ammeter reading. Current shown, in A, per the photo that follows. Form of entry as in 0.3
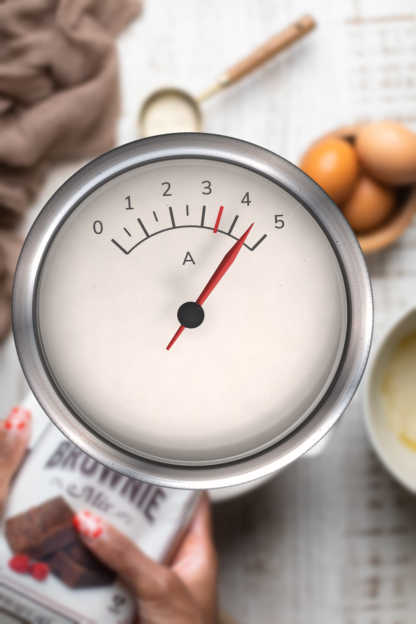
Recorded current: 4.5
